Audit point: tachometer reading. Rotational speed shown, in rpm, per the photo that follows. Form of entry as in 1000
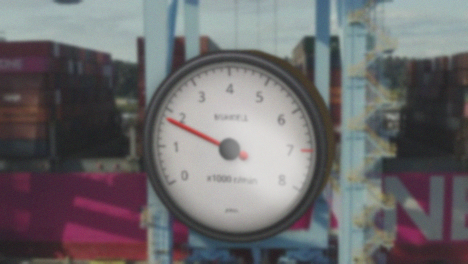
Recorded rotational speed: 1800
